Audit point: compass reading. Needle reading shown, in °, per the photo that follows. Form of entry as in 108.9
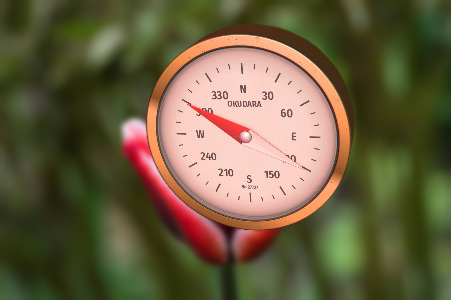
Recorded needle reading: 300
